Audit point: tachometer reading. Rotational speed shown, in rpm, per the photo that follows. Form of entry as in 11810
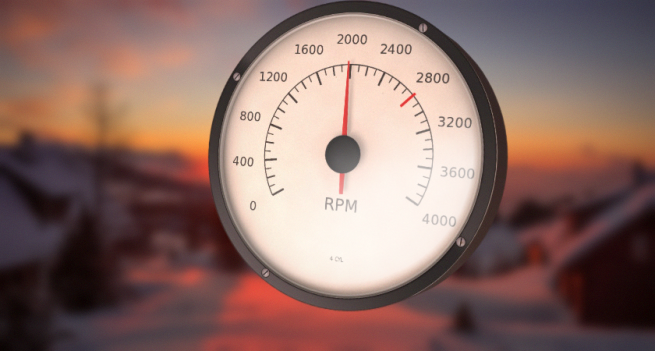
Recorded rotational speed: 2000
